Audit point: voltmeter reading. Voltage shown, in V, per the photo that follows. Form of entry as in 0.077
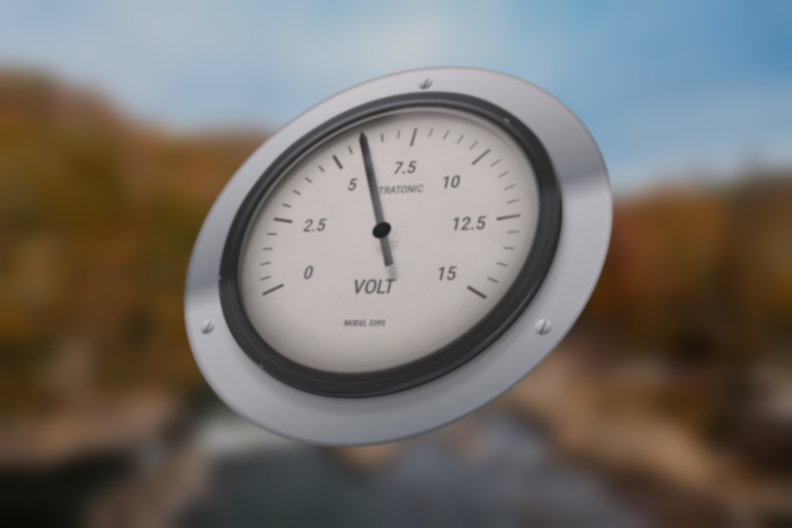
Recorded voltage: 6
